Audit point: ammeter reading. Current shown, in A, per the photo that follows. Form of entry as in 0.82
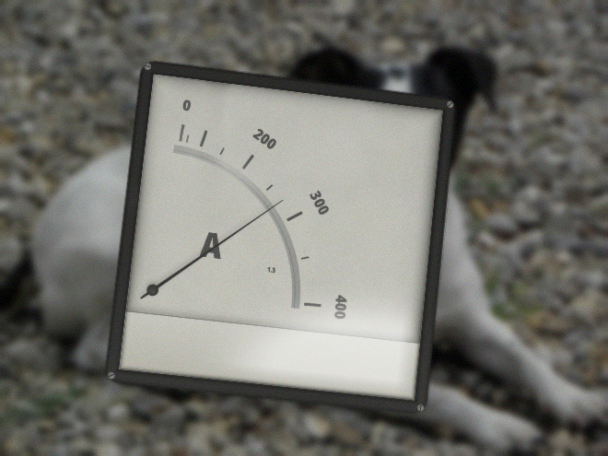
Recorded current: 275
